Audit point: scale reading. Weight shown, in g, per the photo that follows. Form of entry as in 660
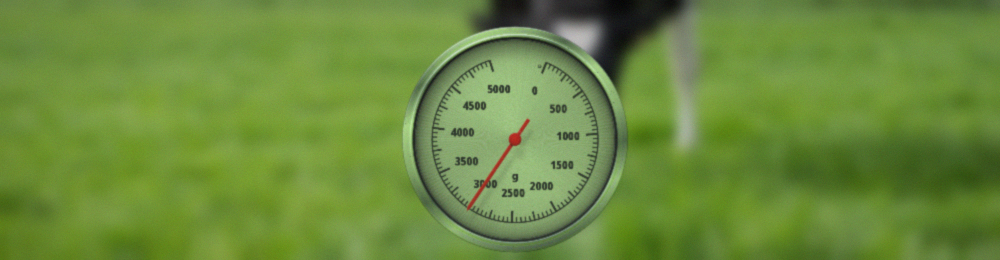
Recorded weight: 3000
